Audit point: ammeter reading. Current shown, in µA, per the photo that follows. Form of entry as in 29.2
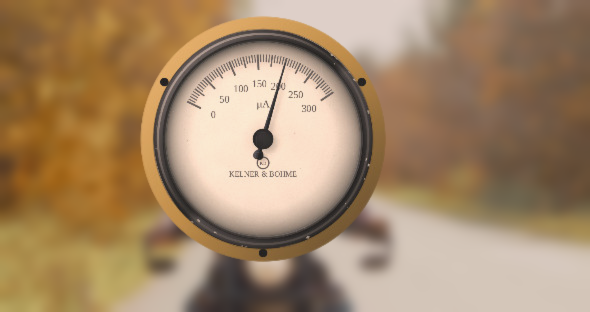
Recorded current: 200
